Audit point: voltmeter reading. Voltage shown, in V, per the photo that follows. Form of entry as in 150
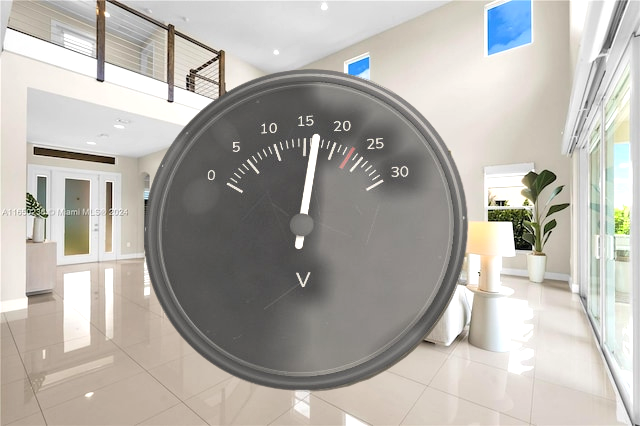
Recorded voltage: 17
